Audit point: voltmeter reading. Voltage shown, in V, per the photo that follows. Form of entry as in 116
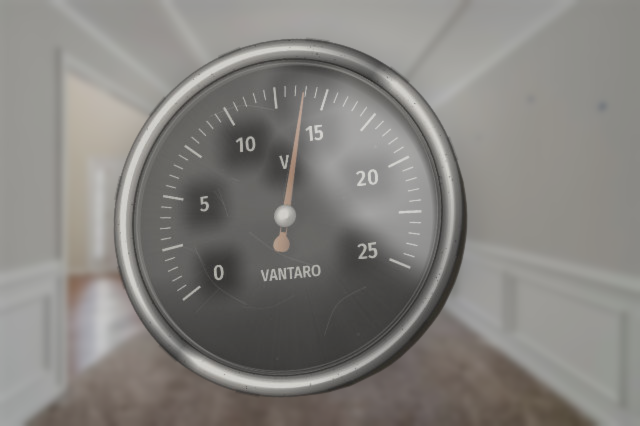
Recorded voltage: 14
